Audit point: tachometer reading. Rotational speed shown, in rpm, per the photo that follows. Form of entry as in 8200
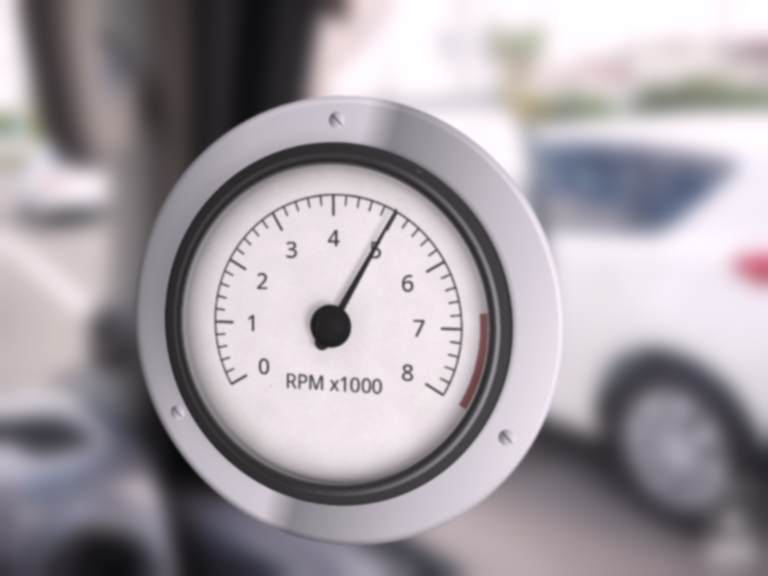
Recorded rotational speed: 5000
